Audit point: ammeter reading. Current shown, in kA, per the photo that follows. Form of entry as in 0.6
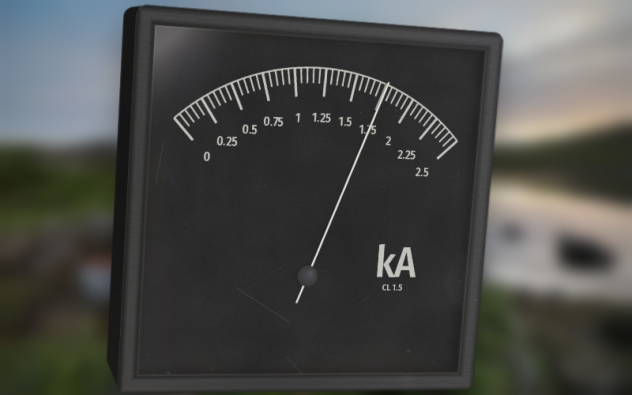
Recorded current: 1.75
